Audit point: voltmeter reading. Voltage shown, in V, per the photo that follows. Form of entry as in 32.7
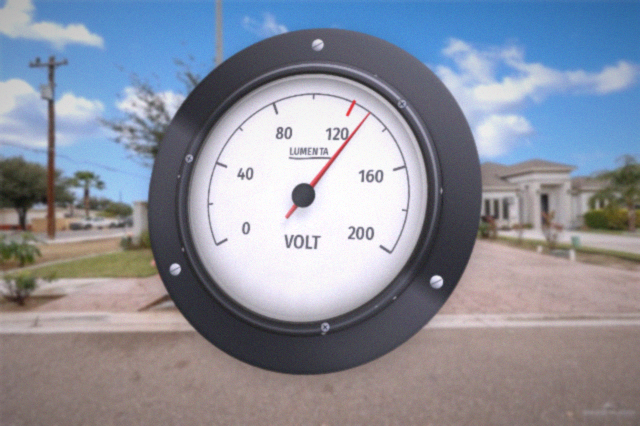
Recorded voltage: 130
